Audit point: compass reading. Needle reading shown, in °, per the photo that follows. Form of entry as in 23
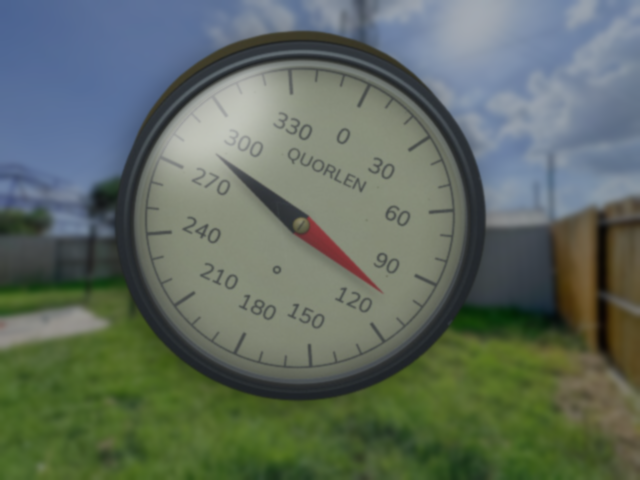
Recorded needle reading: 105
